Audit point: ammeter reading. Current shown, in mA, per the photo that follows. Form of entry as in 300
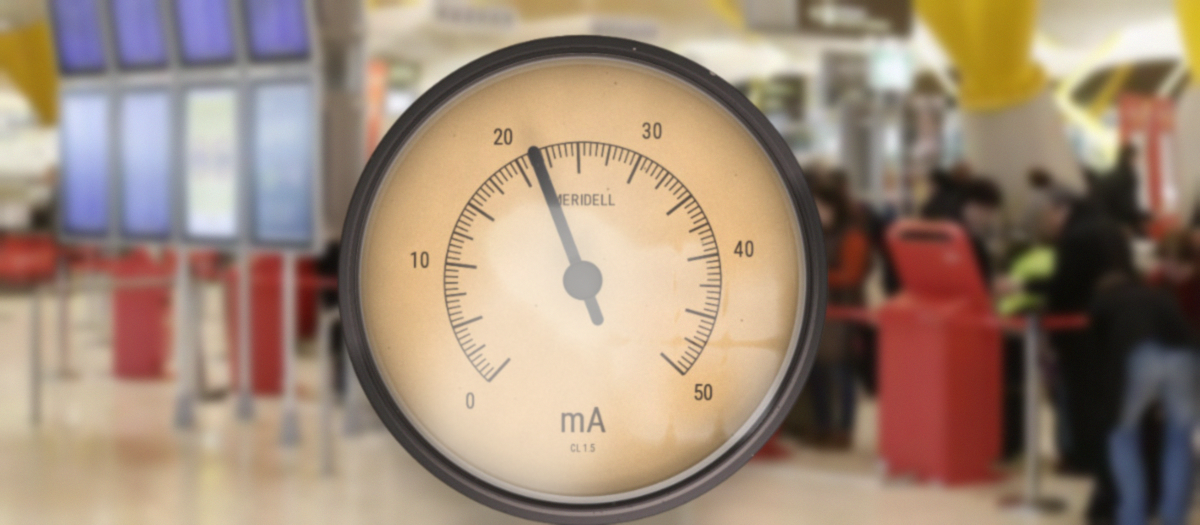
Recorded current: 21.5
